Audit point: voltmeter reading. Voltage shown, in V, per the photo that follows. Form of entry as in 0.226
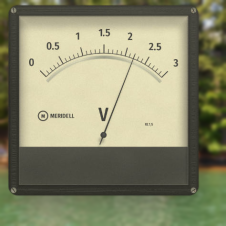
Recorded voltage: 2.2
